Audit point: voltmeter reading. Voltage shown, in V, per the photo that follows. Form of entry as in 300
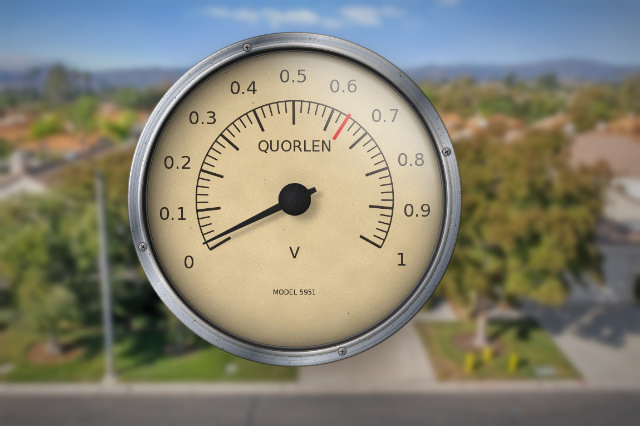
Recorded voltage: 0.02
